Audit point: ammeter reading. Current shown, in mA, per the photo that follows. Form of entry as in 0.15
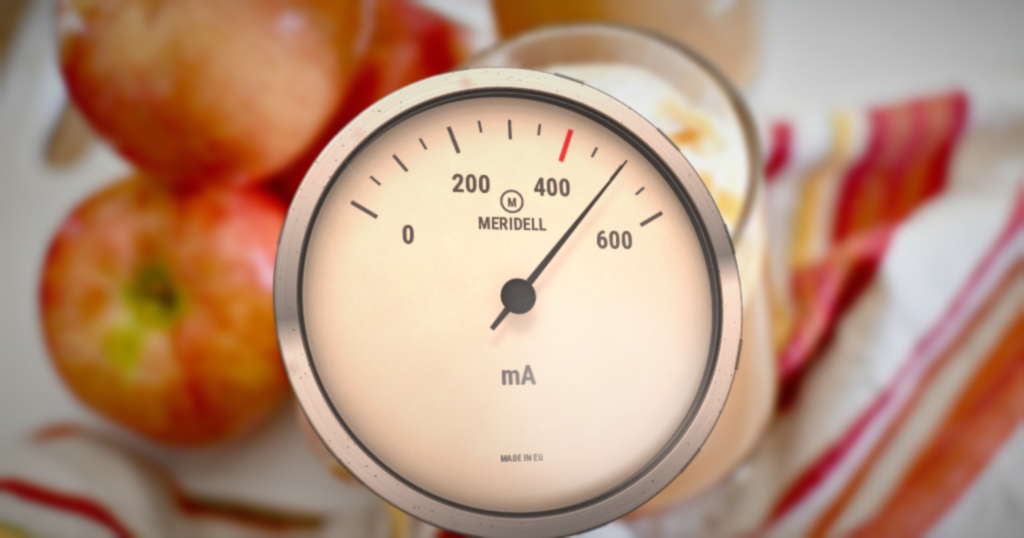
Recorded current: 500
